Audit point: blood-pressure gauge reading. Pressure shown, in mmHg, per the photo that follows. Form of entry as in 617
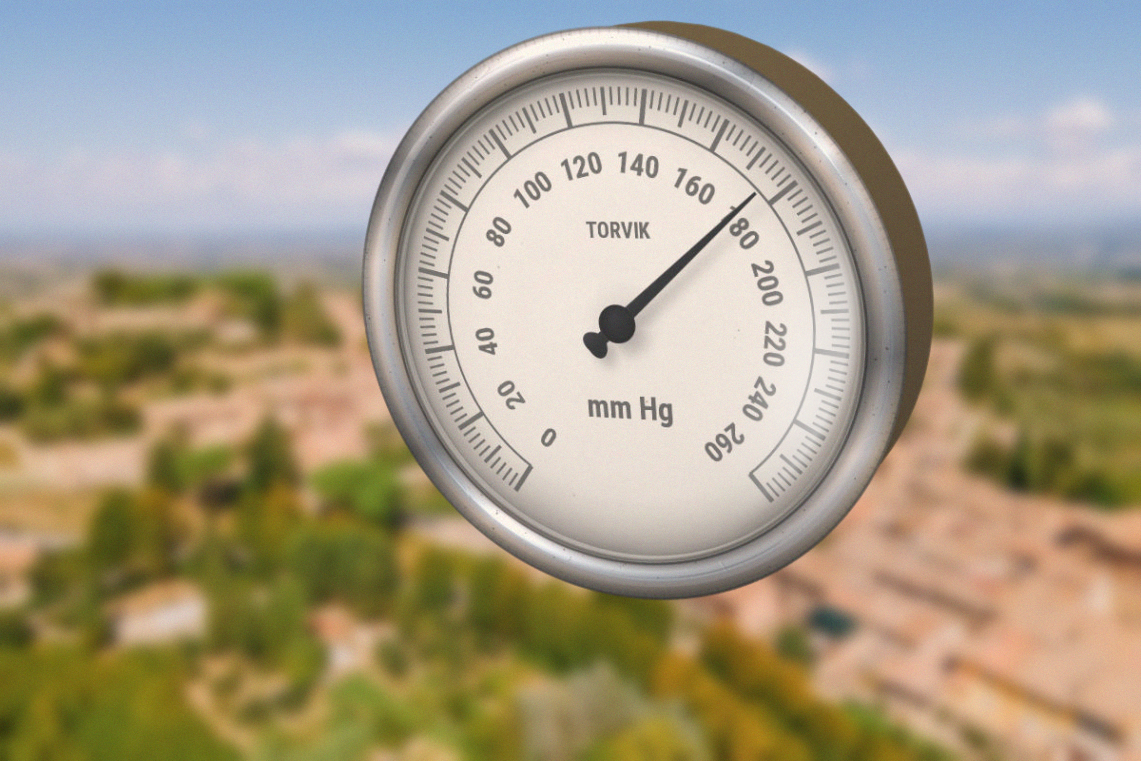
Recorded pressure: 176
